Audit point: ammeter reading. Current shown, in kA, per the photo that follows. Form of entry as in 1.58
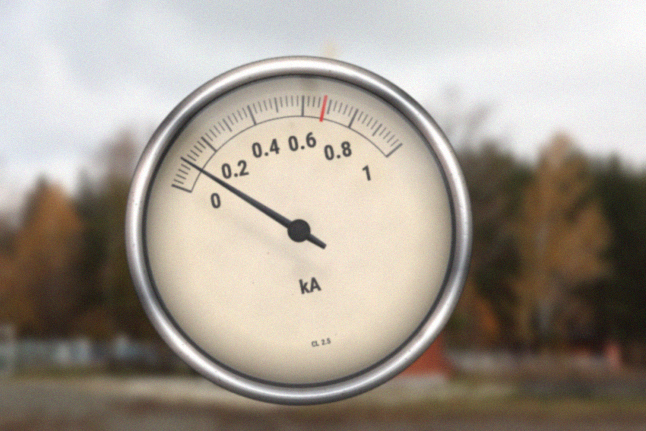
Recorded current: 0.1
